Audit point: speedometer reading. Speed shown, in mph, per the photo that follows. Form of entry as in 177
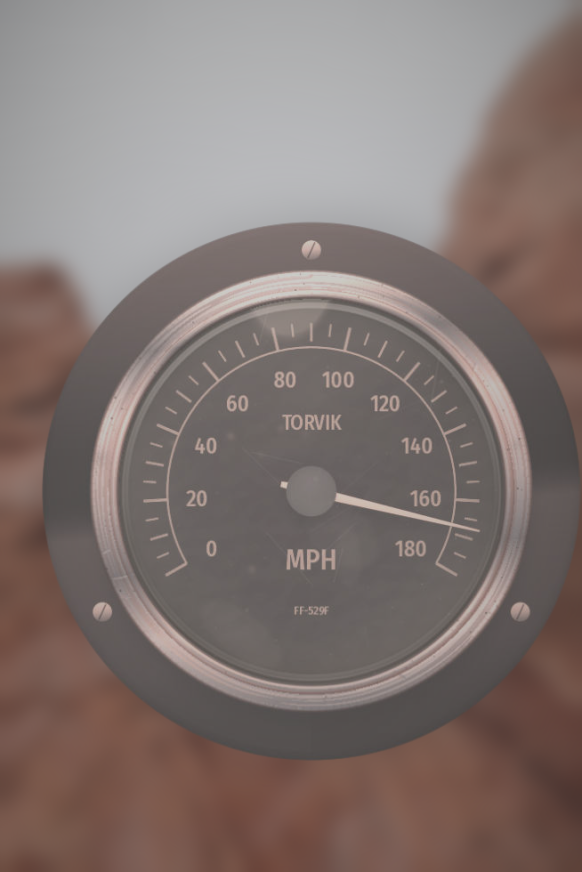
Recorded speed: 167.5
